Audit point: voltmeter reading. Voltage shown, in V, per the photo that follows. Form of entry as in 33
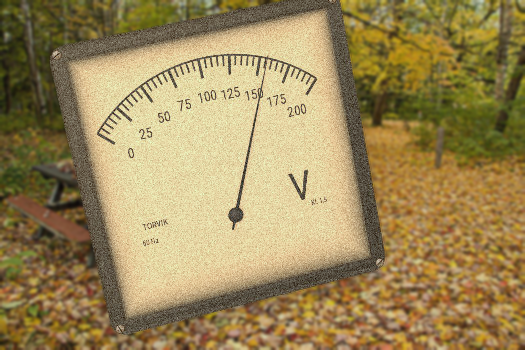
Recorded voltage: 155
